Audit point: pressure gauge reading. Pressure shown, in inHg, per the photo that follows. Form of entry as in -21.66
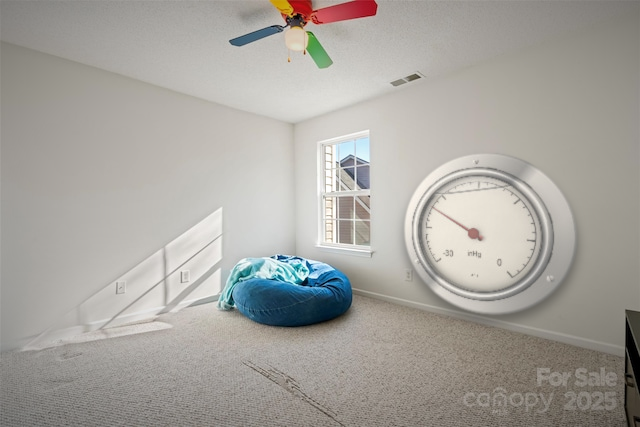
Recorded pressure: -22
